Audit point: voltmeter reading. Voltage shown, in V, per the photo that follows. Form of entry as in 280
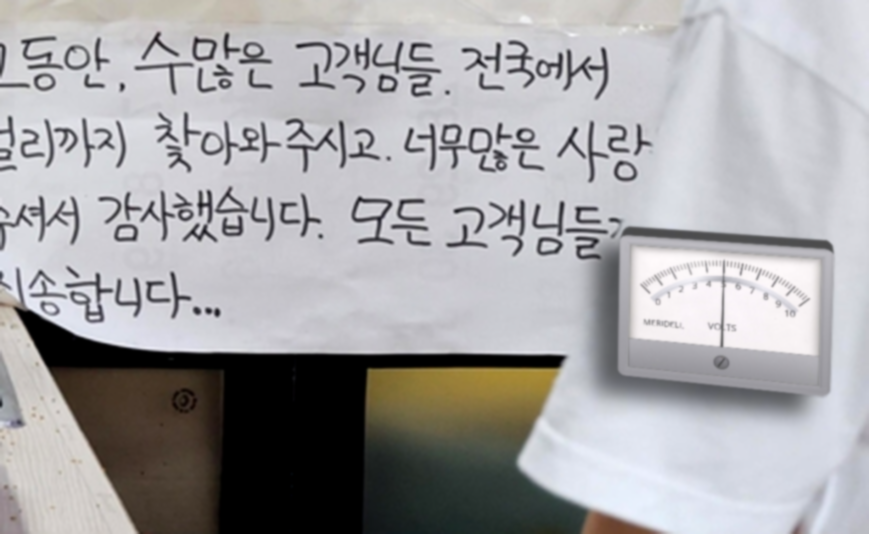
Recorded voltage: 5
